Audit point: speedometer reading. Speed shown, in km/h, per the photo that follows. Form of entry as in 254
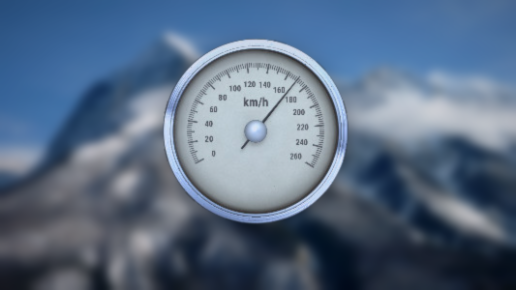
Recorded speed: 170
